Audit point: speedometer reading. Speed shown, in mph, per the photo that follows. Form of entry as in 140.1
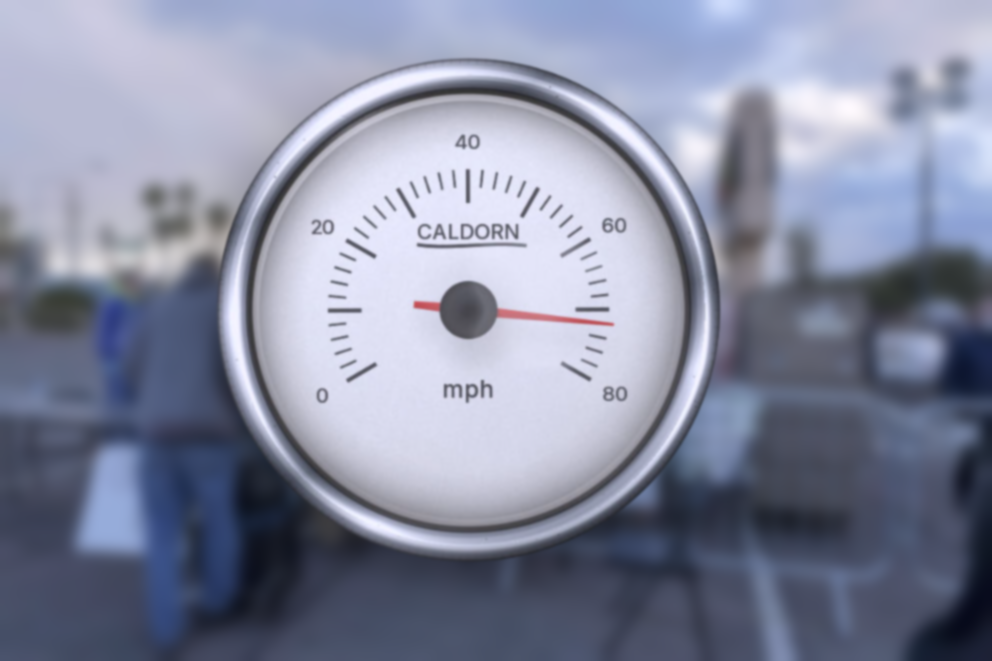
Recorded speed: 72
